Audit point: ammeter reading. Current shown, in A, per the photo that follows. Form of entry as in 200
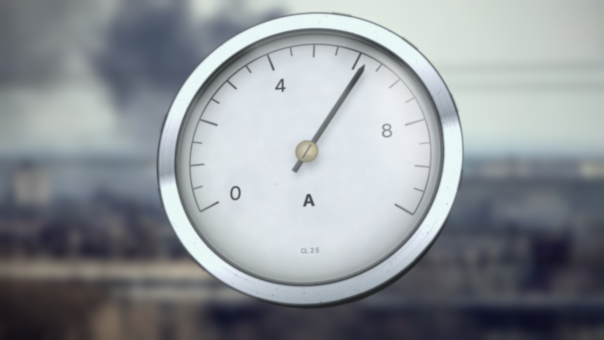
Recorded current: 6.25
